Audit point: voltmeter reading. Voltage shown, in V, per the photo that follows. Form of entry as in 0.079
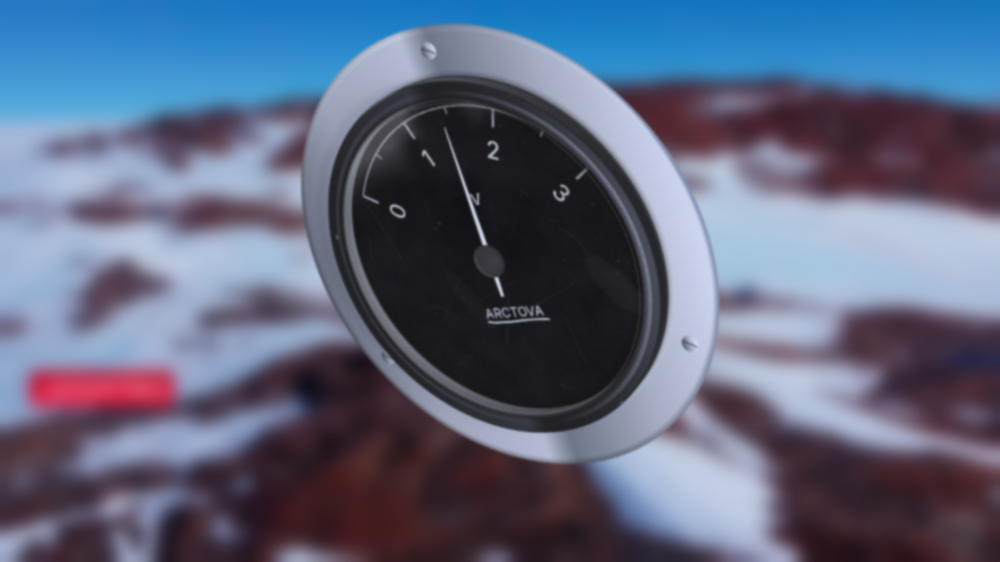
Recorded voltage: 1.5
